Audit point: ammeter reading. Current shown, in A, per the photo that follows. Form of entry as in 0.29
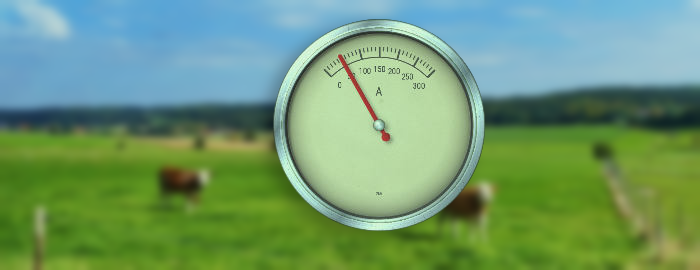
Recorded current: 50
